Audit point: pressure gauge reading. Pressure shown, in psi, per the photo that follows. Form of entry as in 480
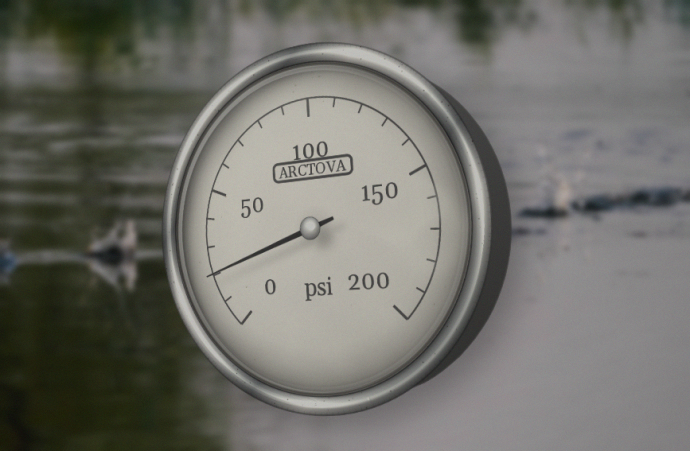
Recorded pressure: 20
